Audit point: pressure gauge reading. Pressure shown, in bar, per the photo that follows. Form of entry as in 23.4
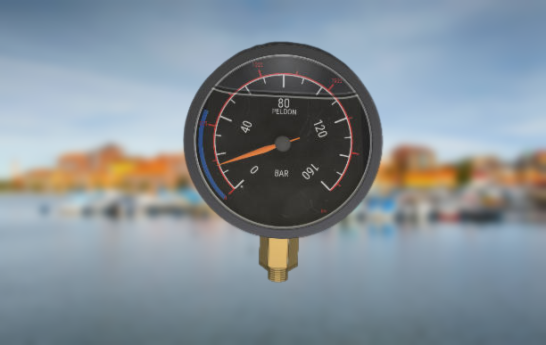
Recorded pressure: 15
